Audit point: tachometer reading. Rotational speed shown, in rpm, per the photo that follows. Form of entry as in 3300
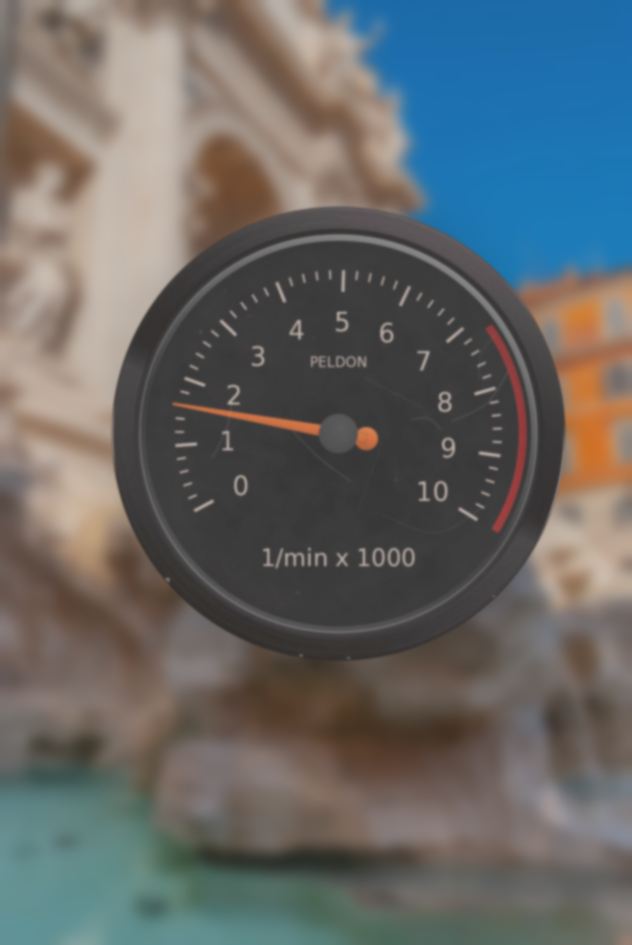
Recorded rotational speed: 1600
